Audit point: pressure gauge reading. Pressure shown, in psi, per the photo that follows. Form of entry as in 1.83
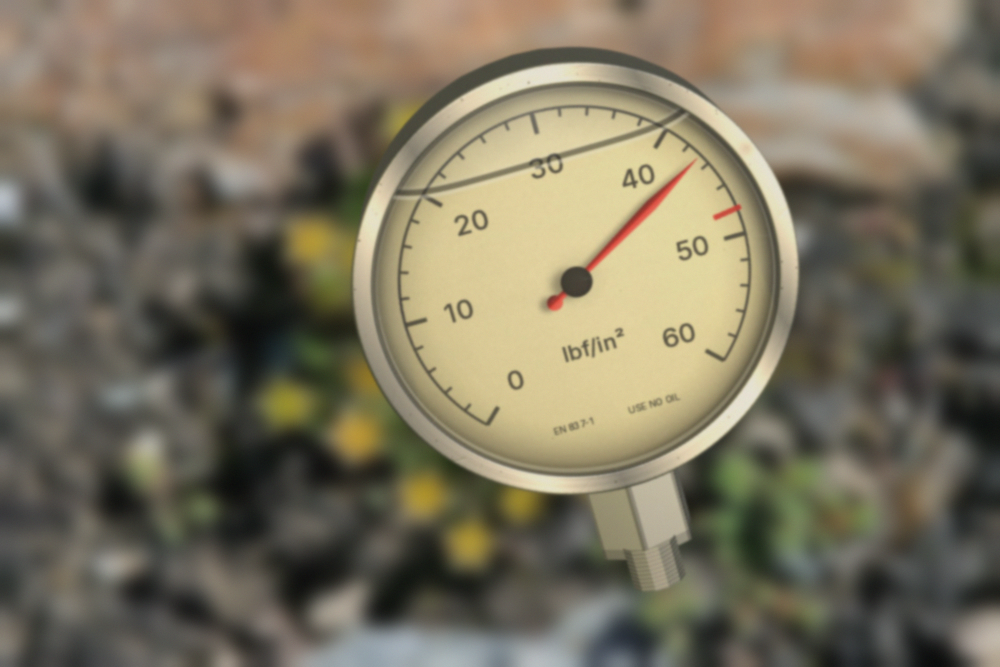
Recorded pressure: 43
